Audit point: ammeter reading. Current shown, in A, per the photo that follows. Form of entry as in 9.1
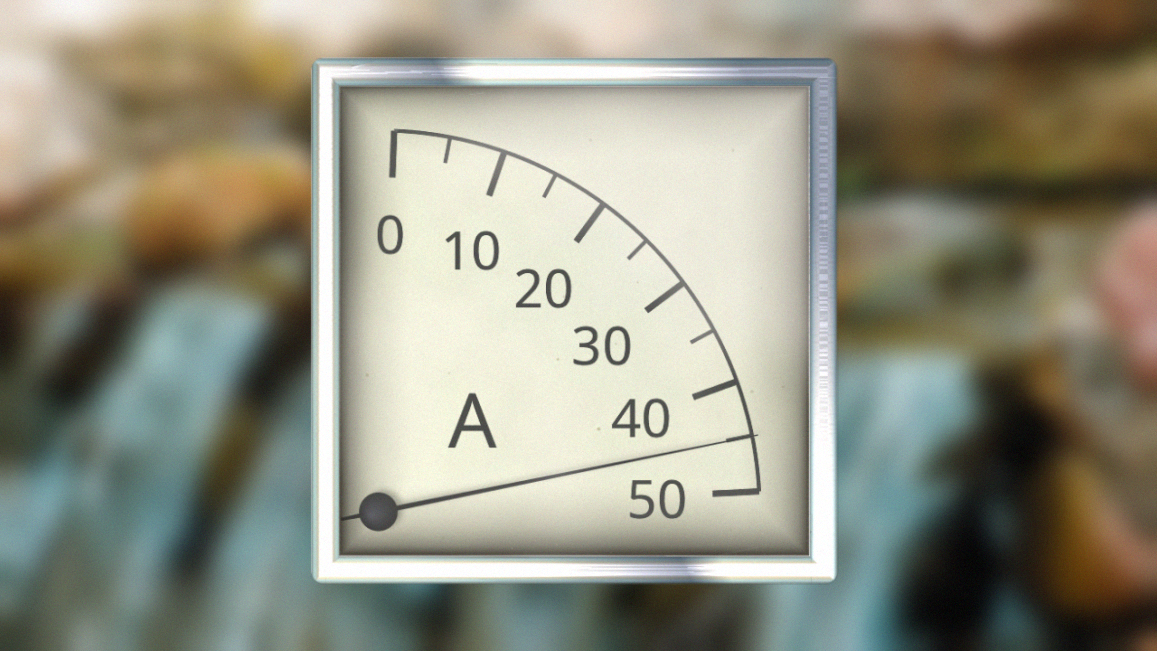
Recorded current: 45
